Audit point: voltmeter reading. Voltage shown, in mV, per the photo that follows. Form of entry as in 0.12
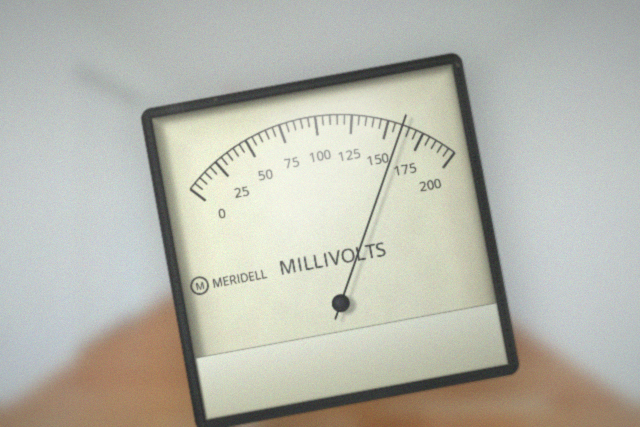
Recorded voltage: 160
